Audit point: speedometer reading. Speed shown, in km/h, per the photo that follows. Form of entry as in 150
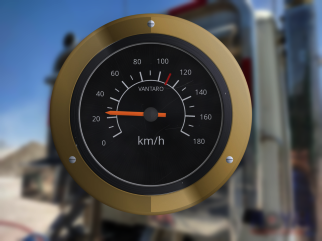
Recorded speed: 25
